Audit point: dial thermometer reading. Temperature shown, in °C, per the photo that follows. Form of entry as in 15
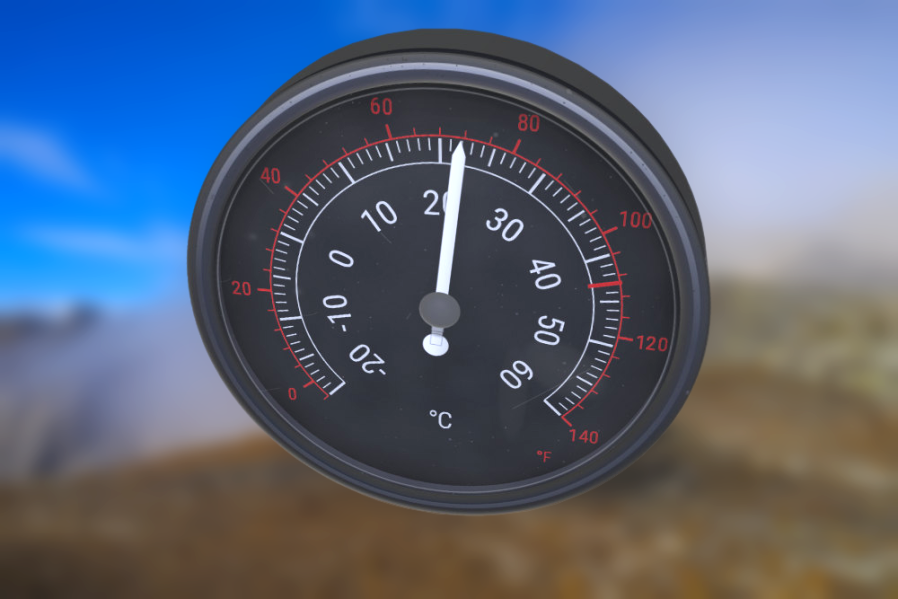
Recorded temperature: 22
